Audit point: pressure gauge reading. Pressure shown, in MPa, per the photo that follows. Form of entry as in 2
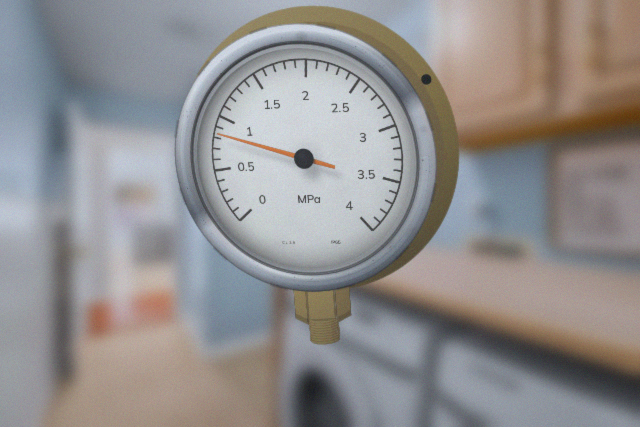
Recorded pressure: 0.85
